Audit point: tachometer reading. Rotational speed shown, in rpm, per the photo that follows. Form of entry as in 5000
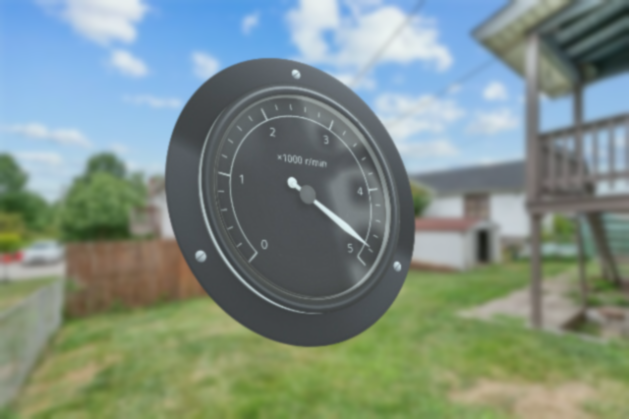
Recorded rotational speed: 4800
